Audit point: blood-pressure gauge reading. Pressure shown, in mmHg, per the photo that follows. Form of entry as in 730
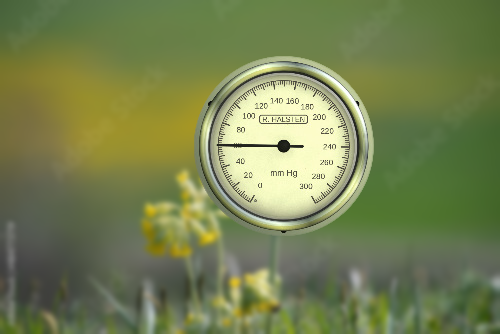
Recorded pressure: 60
